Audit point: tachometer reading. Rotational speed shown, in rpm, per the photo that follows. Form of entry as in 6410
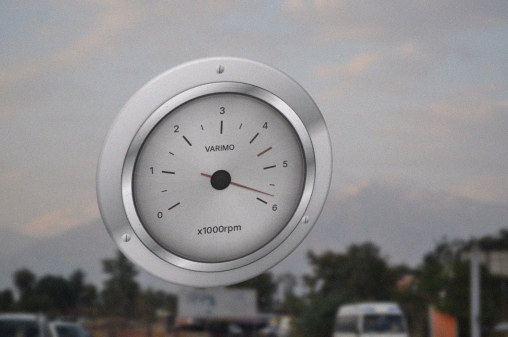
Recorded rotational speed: 5750
